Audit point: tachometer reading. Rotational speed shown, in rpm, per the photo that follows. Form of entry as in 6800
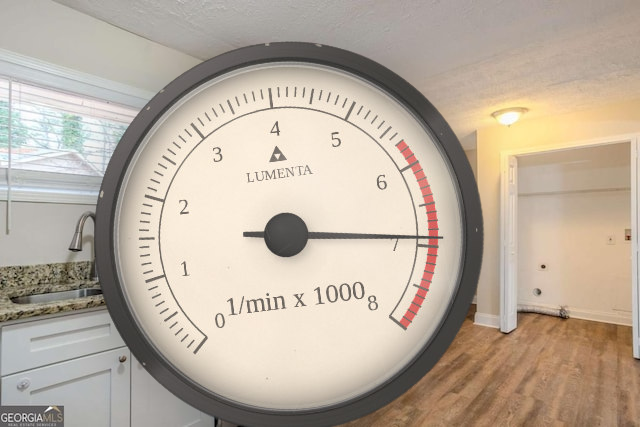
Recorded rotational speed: 6900
